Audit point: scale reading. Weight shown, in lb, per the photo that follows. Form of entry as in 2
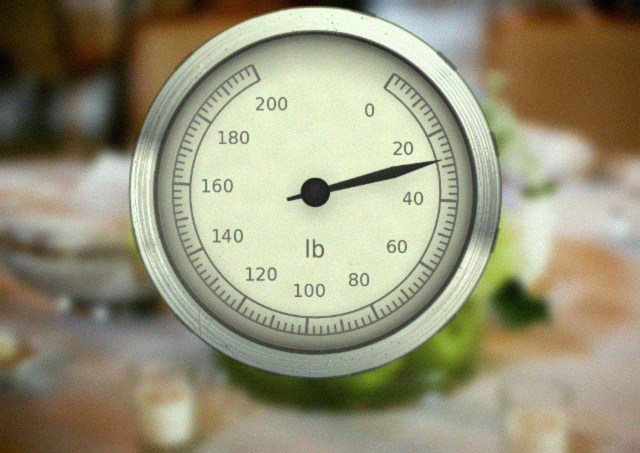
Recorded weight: 28
